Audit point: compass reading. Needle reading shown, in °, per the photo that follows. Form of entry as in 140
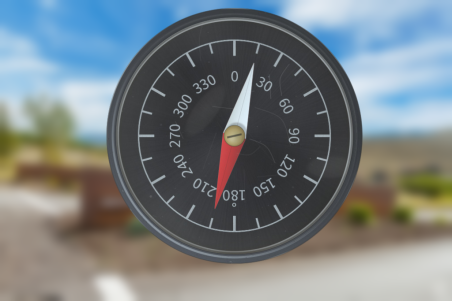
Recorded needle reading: 195
